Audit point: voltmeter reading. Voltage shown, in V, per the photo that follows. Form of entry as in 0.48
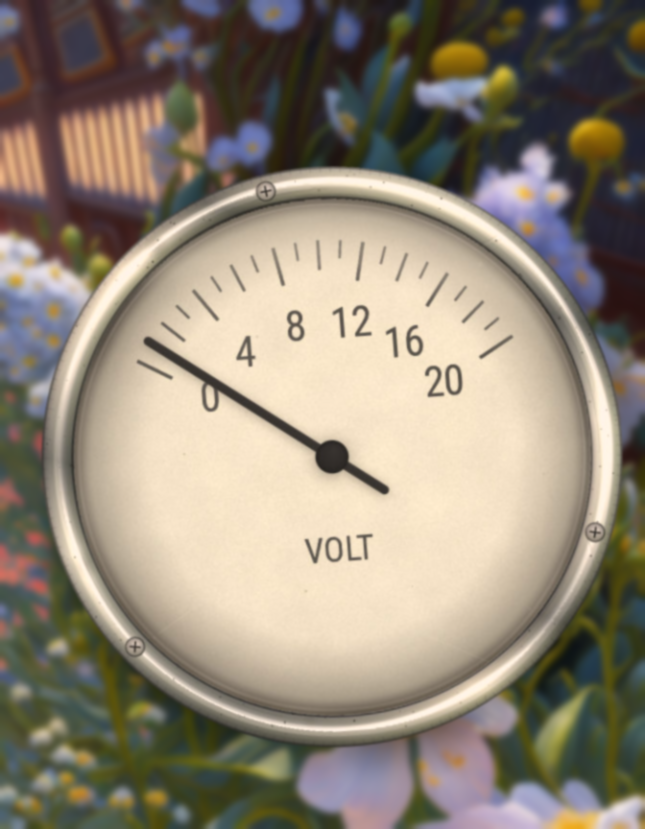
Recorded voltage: 1
